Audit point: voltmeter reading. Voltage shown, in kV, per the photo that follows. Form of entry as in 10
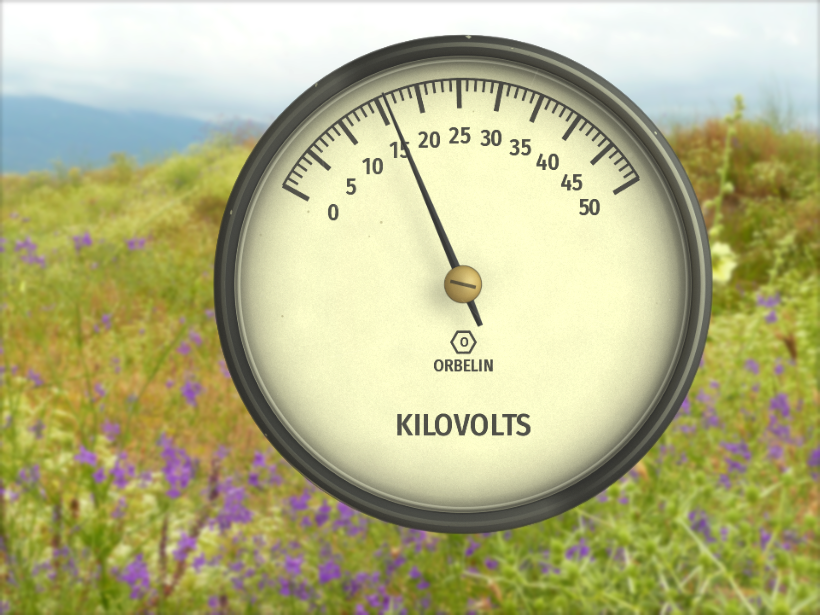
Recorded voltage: 16
